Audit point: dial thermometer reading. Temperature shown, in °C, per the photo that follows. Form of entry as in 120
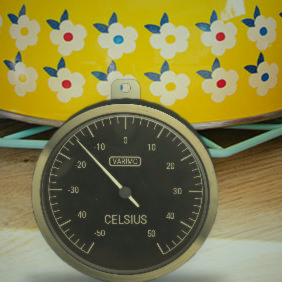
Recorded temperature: -14
